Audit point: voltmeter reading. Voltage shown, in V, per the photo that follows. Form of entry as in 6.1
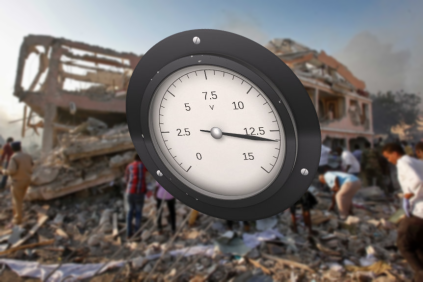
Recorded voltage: 13
